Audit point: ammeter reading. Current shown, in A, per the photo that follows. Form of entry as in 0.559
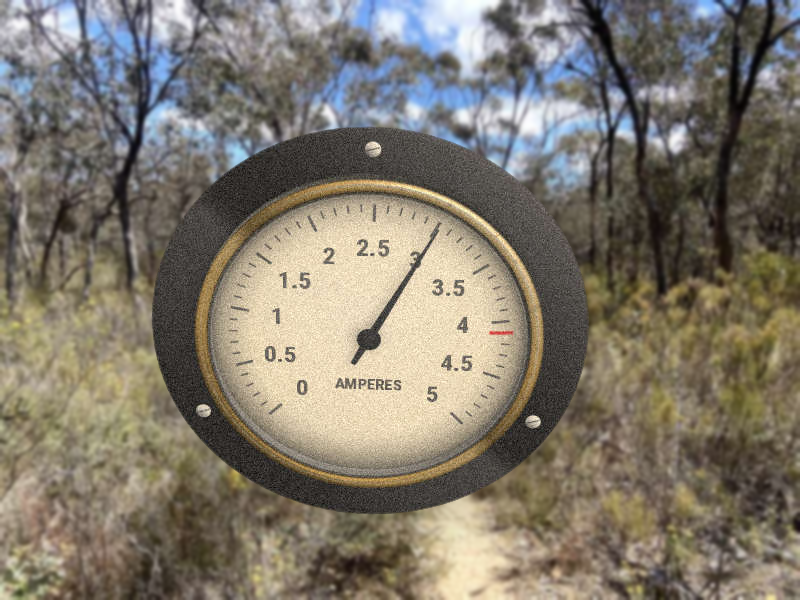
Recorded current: 3
